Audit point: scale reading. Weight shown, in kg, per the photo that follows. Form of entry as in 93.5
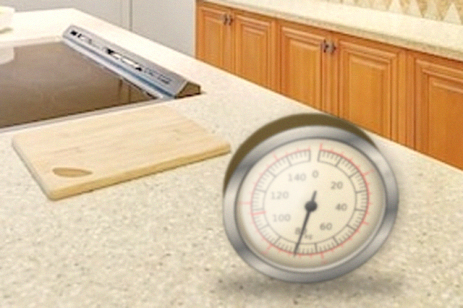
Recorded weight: 80
